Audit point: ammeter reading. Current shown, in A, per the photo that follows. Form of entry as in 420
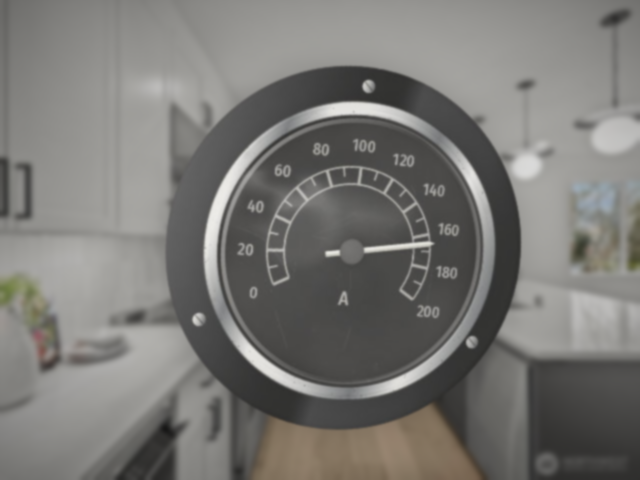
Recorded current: 165
